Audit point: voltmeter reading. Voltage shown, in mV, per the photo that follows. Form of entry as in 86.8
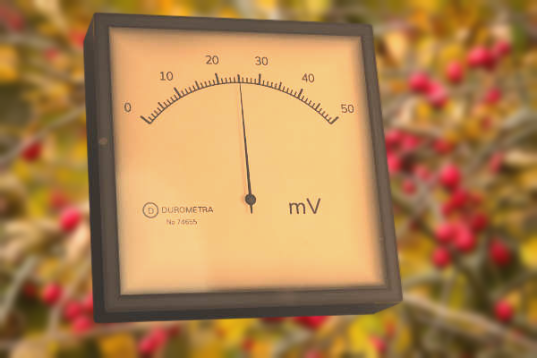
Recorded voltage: 25
